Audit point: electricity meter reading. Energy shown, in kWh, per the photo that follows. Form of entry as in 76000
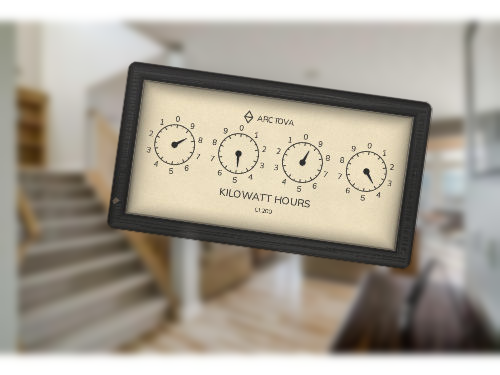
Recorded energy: 8494
